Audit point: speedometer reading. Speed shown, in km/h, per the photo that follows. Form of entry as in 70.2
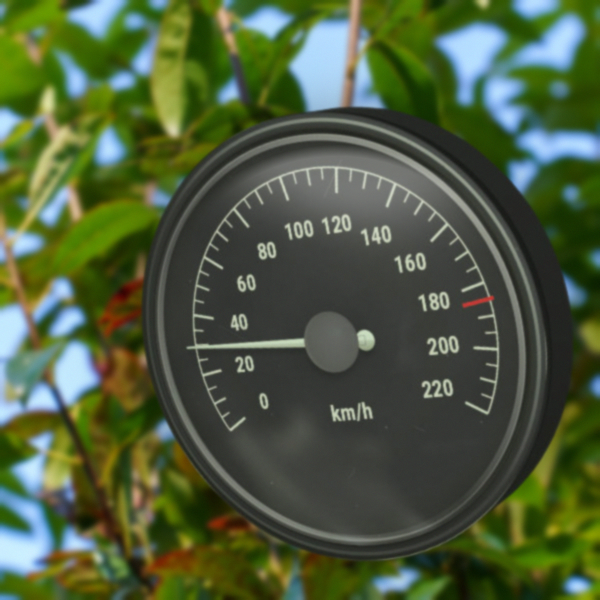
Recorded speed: 30
